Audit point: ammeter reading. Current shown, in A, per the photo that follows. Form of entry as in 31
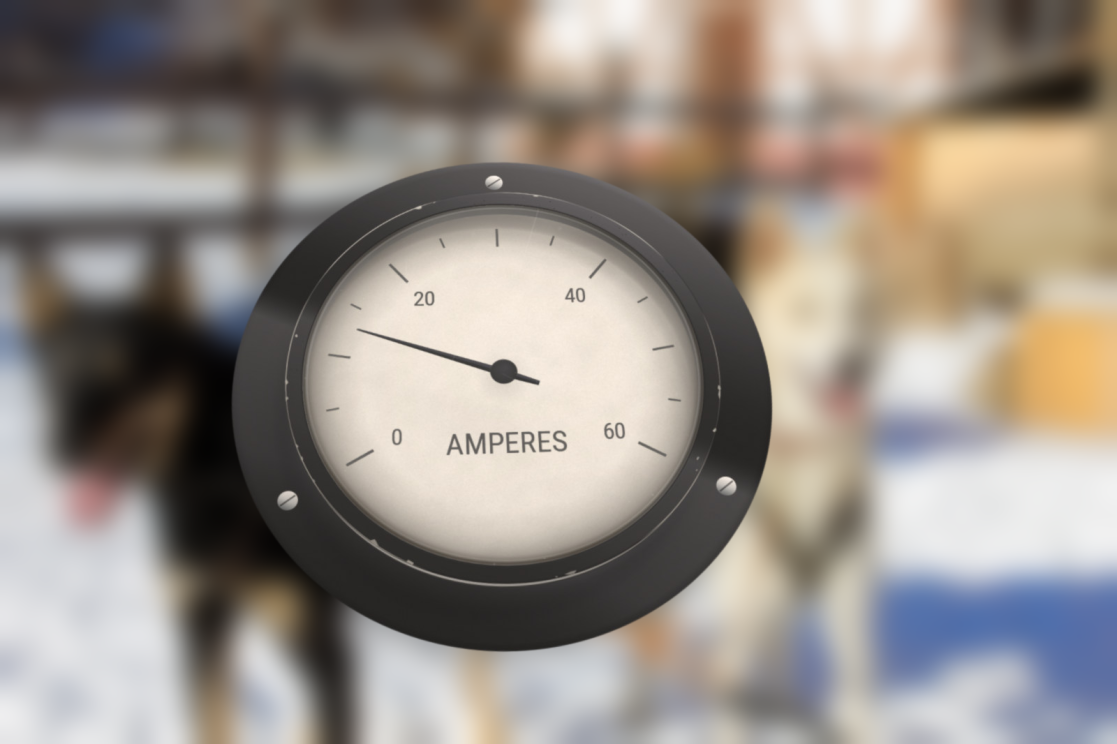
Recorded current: 12.5
